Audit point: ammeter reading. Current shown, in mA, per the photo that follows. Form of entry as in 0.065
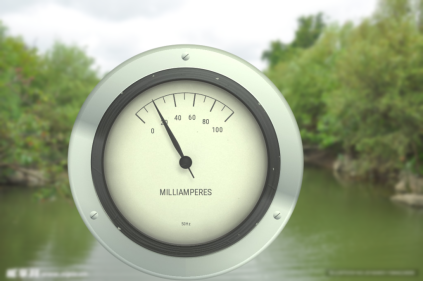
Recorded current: 20
